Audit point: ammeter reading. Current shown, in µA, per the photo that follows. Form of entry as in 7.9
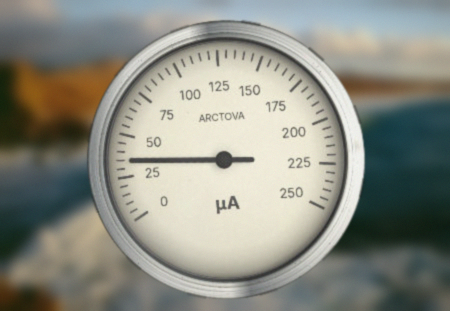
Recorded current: 35
